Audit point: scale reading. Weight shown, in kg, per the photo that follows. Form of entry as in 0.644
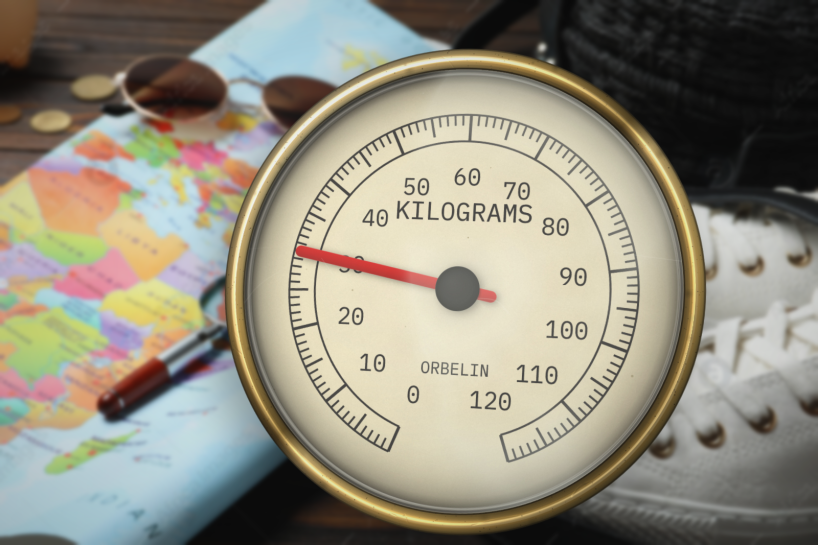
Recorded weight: 30
